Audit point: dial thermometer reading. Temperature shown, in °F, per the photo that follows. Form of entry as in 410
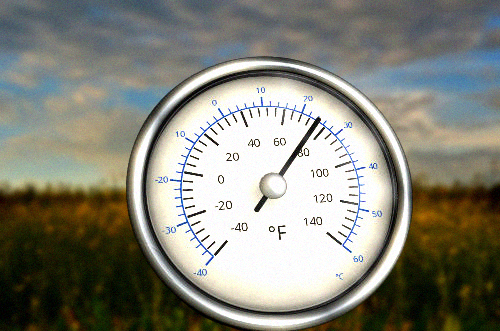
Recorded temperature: 76
